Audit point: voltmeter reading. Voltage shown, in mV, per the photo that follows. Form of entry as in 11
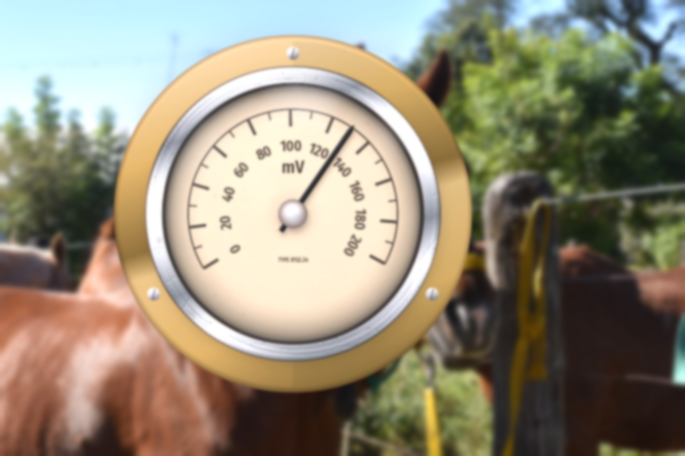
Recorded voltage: 130
